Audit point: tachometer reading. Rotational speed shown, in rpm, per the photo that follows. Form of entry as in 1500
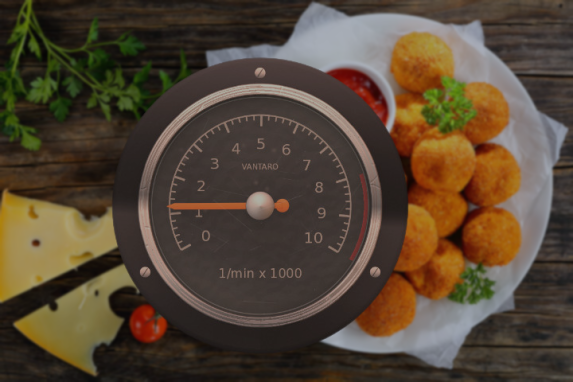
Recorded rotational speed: 1200
